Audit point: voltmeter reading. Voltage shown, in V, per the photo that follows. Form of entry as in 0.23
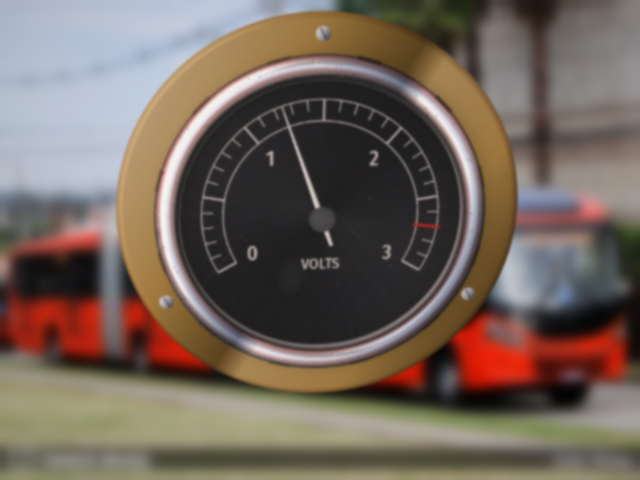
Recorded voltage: 1.25
